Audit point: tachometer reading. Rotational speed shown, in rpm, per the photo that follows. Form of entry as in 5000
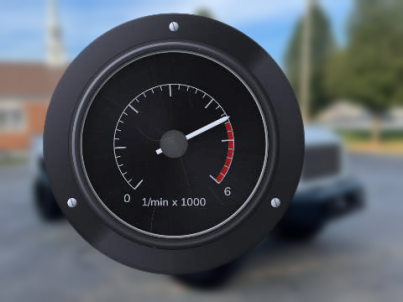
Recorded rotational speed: 4500
